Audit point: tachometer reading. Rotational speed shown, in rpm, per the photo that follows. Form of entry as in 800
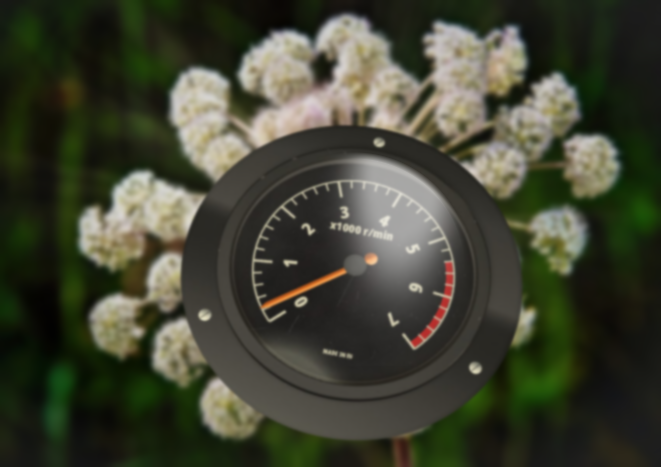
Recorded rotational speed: 200
